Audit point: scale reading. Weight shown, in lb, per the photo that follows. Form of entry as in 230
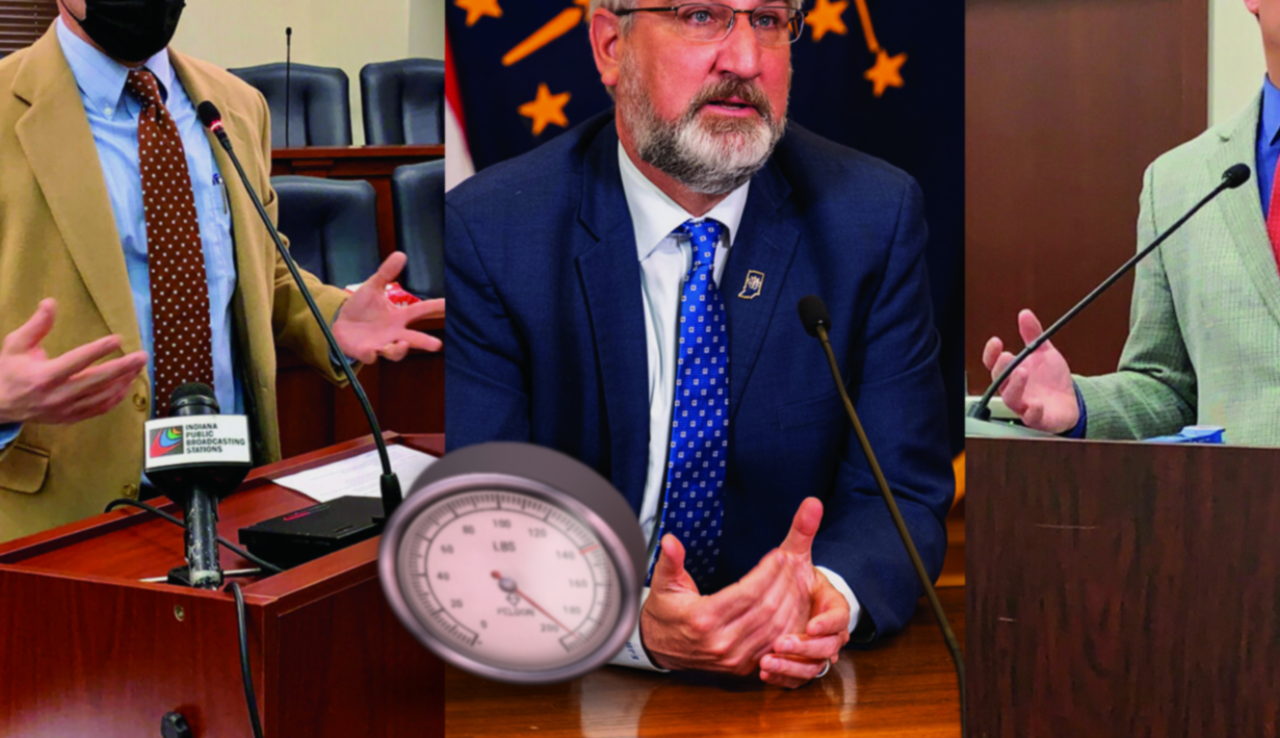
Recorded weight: 190
